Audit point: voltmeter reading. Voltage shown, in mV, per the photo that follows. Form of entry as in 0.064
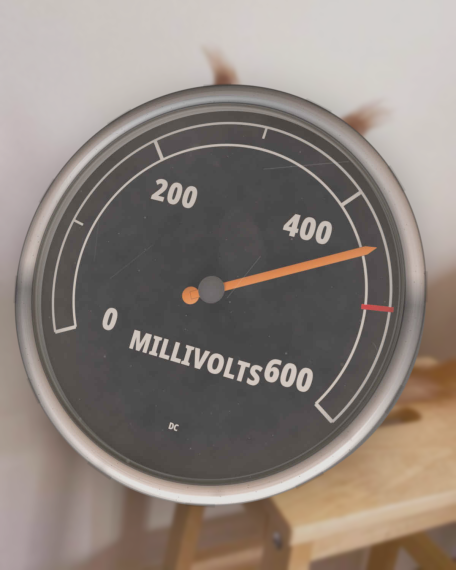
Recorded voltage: 450
